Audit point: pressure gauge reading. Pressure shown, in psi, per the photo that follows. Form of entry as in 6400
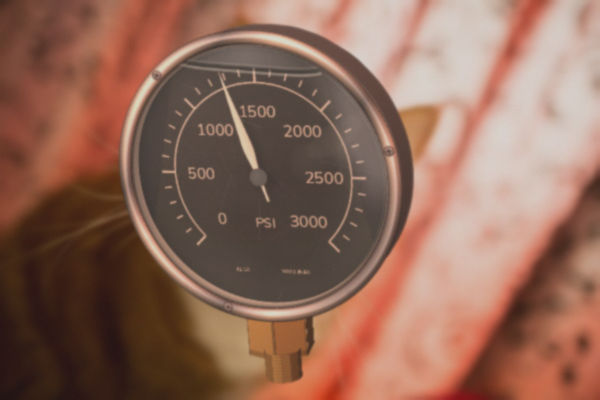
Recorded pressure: 1300
